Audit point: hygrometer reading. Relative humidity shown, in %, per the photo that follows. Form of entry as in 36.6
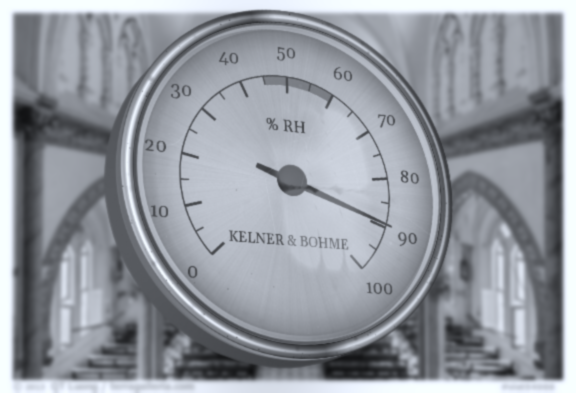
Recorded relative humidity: 90
